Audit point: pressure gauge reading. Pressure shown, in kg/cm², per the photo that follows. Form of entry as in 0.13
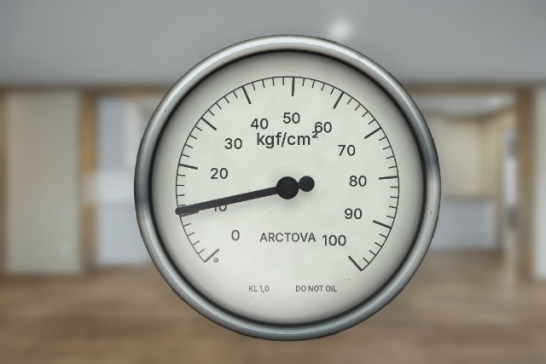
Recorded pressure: 11
